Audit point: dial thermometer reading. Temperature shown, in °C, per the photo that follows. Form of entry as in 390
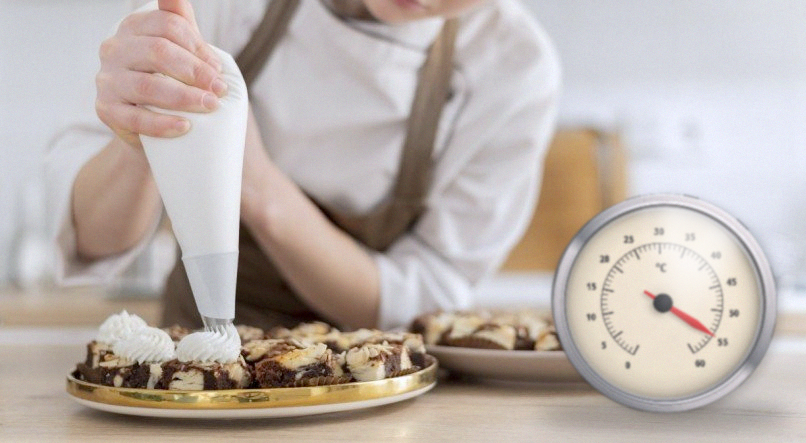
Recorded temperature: 55
